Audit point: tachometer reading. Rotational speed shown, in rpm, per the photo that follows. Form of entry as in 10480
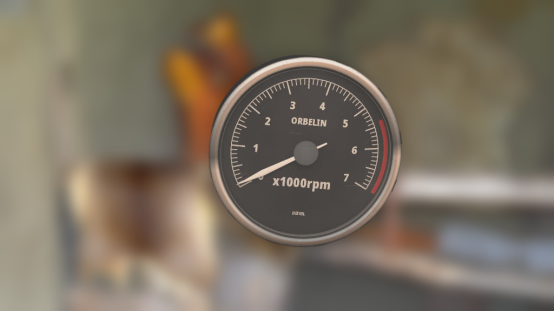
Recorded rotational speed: 100
